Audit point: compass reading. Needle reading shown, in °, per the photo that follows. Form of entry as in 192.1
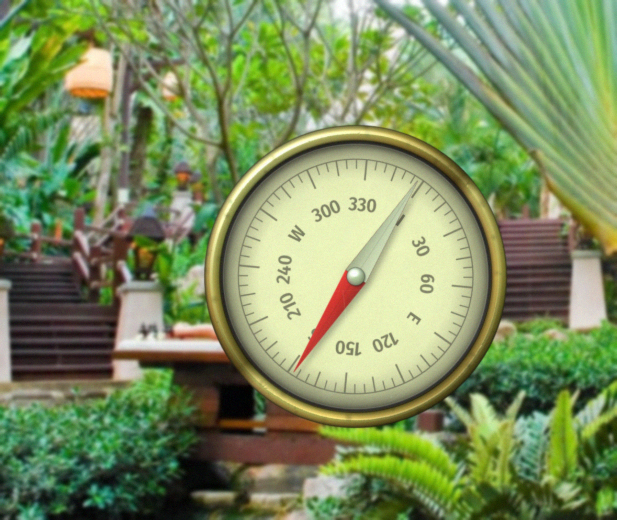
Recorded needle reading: 177.5
